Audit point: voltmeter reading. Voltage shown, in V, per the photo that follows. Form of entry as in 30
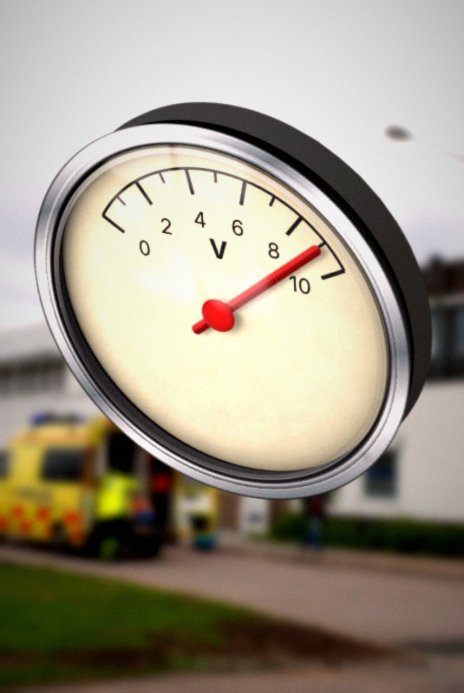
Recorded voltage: 9
